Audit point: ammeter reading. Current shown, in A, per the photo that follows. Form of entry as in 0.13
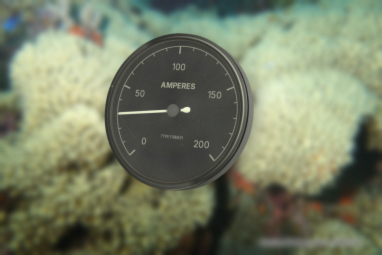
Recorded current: 30
